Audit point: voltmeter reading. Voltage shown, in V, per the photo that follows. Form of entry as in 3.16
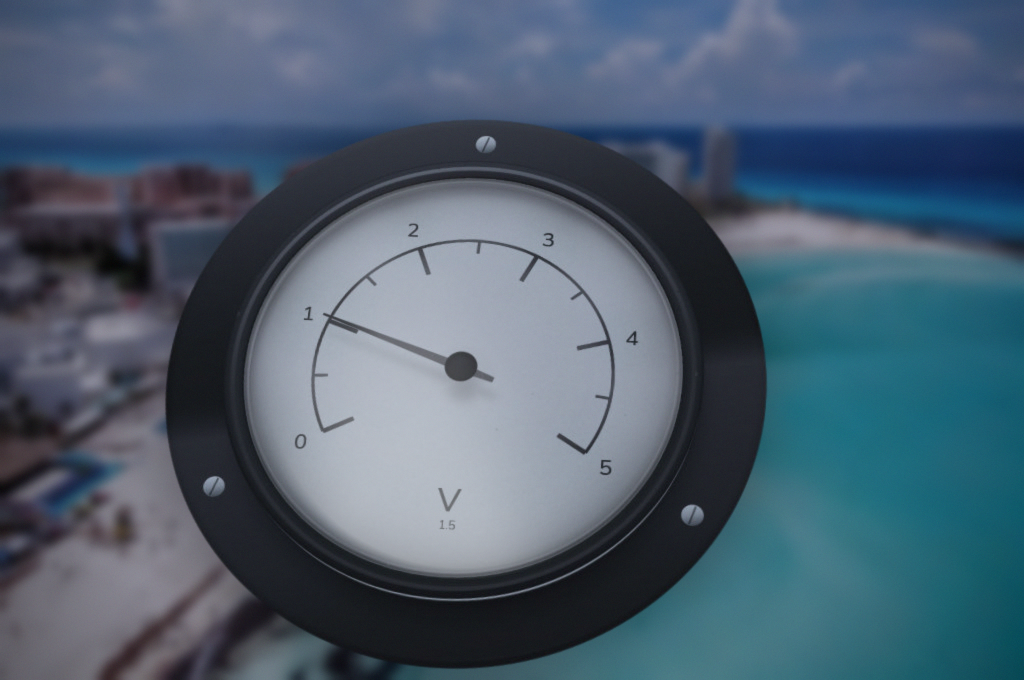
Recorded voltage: 1
